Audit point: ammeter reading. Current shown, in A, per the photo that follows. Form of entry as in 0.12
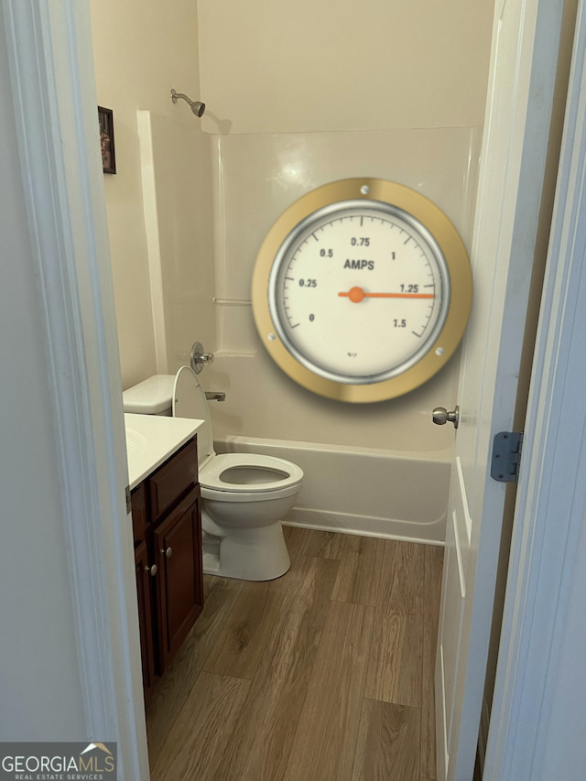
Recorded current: 1.3
